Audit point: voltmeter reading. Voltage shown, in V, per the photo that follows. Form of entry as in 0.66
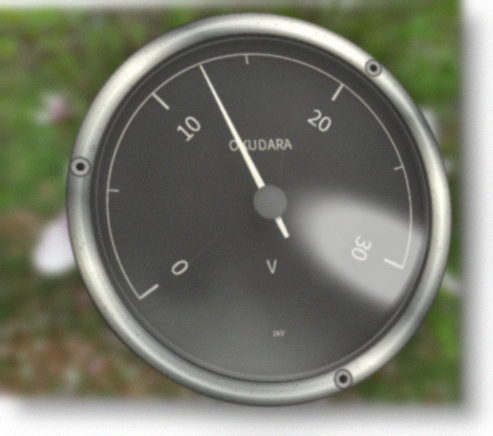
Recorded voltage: 12.5
